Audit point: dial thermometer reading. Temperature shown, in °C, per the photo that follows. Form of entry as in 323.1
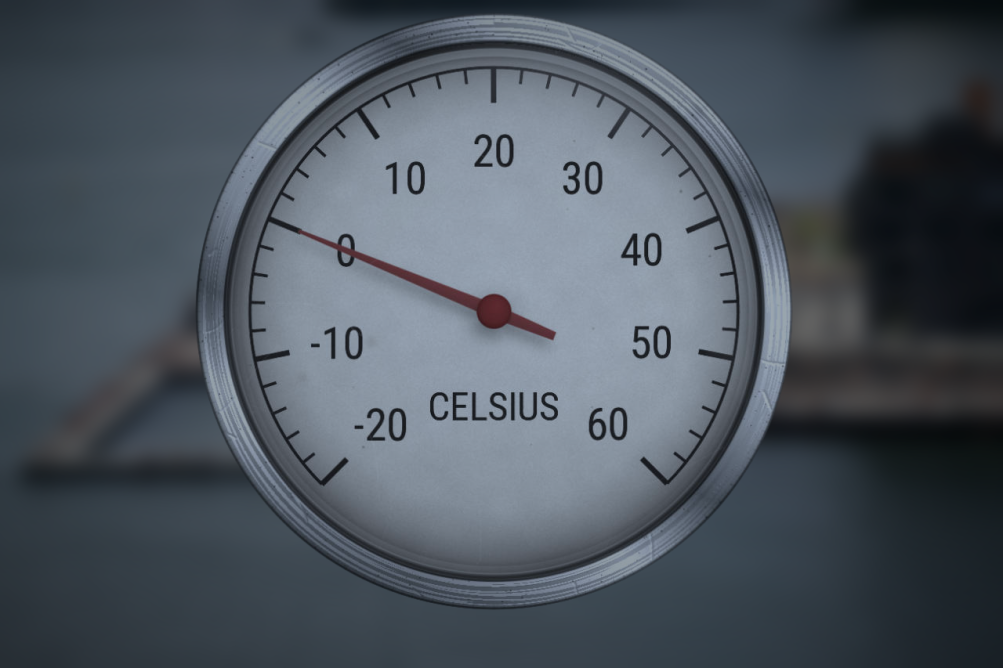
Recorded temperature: 0
